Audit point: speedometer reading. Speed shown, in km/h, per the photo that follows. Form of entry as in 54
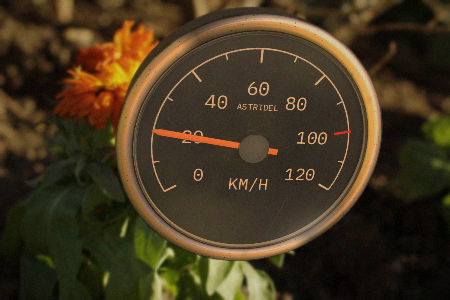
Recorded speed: 20
